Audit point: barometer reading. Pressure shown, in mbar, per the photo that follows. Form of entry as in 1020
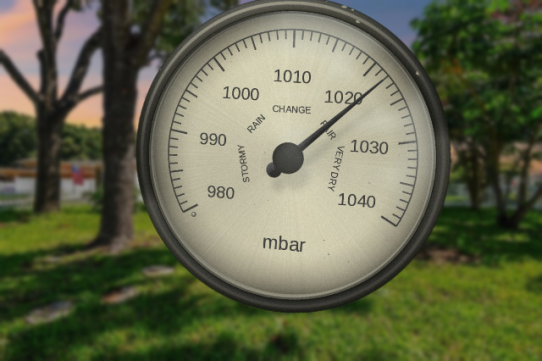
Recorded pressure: 1022
